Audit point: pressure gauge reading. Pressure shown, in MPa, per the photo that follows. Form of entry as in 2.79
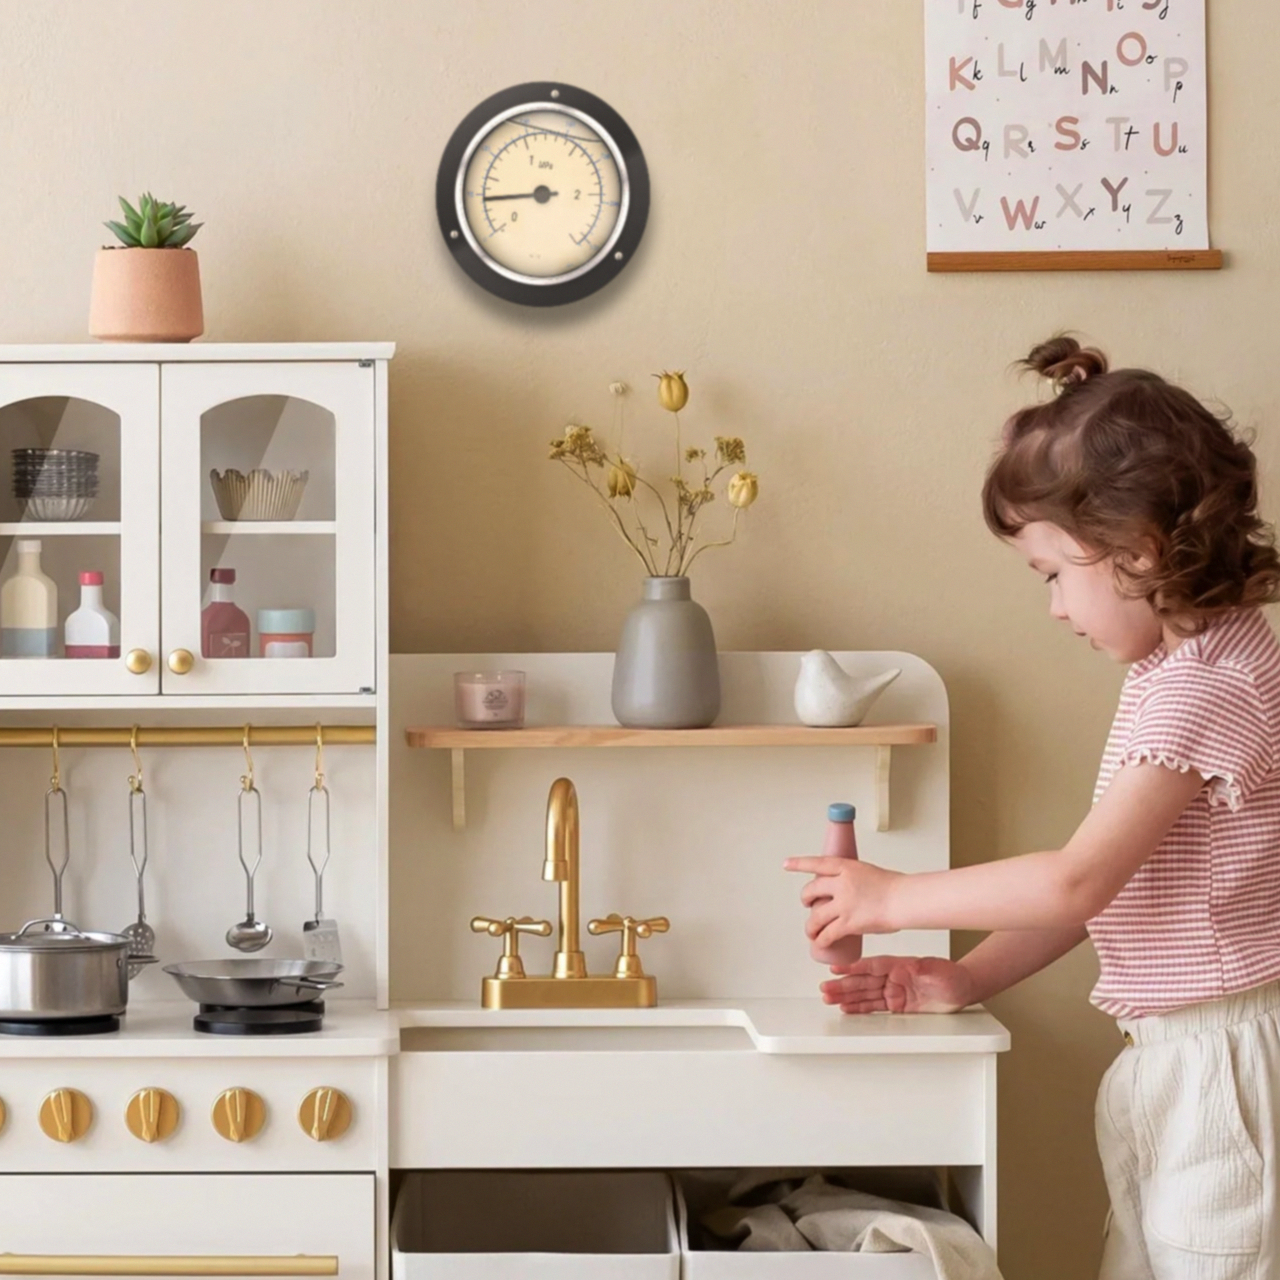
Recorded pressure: 0.3
